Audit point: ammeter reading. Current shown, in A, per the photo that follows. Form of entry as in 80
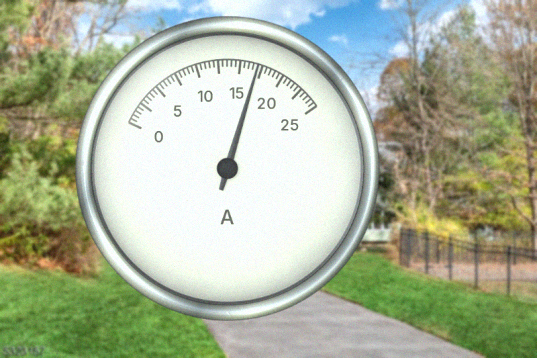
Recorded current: 17
